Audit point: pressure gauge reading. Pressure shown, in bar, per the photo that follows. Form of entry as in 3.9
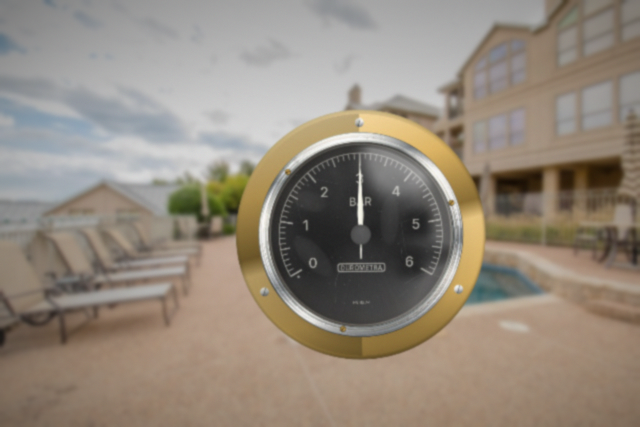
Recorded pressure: 3
